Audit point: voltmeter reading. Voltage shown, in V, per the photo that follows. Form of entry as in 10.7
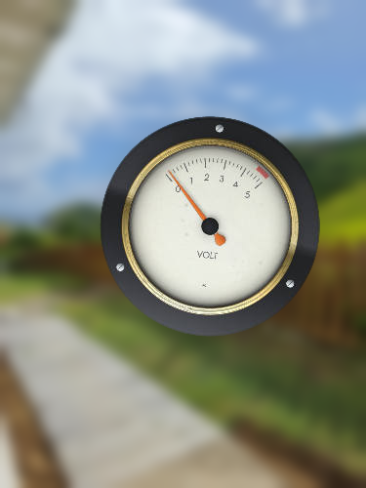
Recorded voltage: 0.2
